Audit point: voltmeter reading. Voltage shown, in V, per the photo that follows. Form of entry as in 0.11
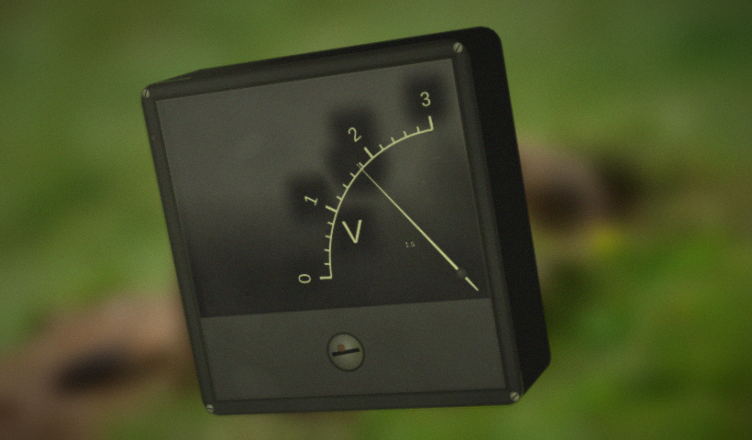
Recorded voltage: 1.8
